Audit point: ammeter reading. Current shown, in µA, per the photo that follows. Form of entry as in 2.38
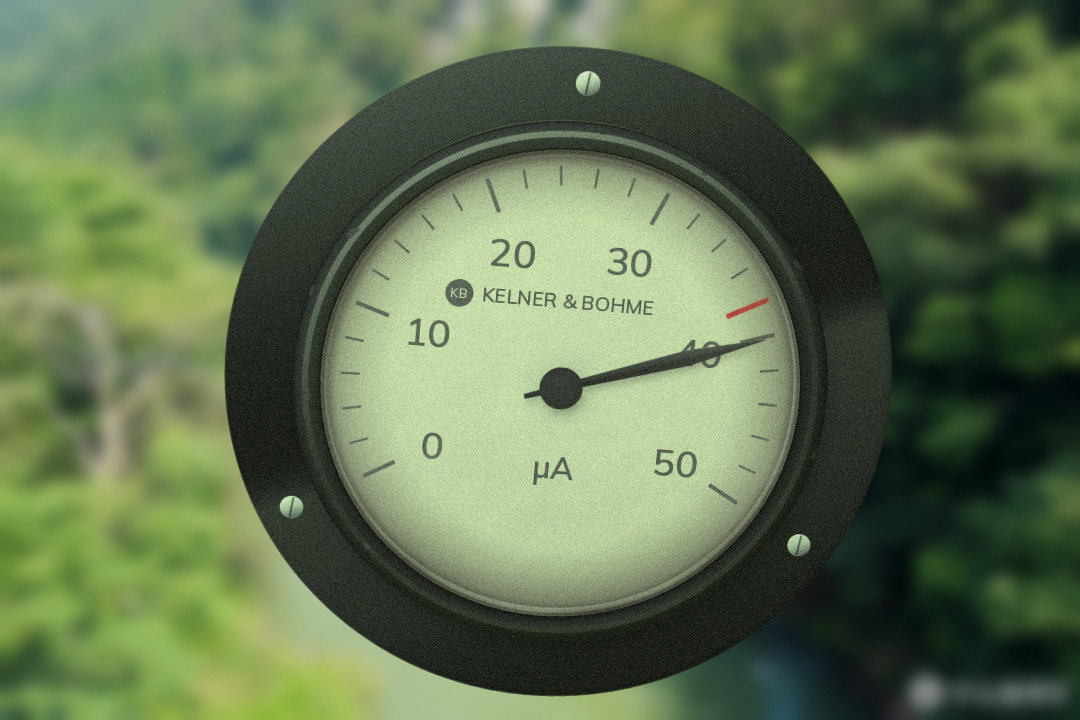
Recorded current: 40
